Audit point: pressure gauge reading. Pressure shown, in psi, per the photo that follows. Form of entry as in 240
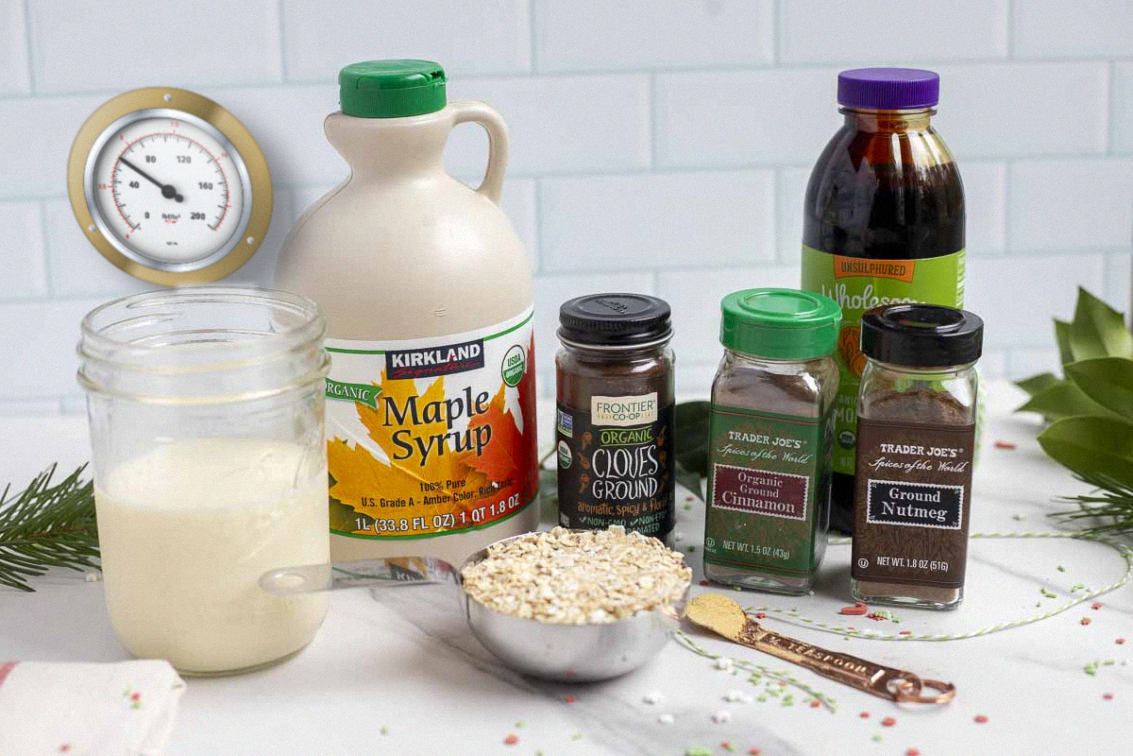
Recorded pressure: 60
